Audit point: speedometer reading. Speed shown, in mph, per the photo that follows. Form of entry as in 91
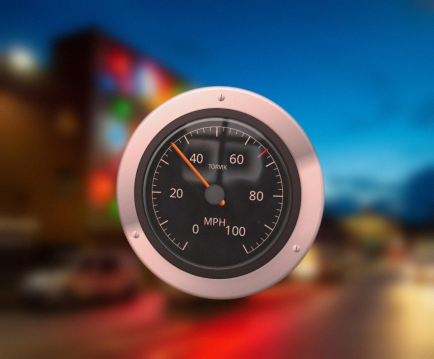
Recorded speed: 36
